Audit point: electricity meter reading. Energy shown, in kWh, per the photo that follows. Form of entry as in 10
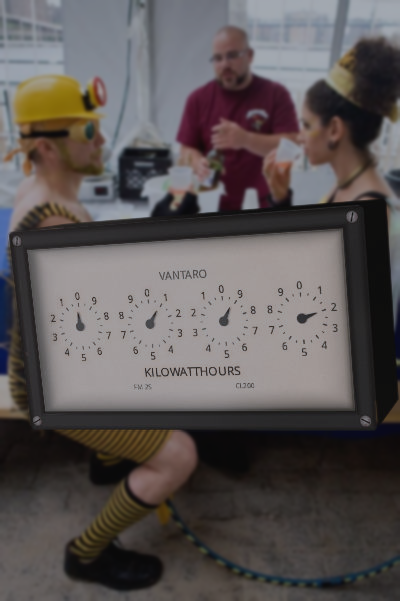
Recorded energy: 92
